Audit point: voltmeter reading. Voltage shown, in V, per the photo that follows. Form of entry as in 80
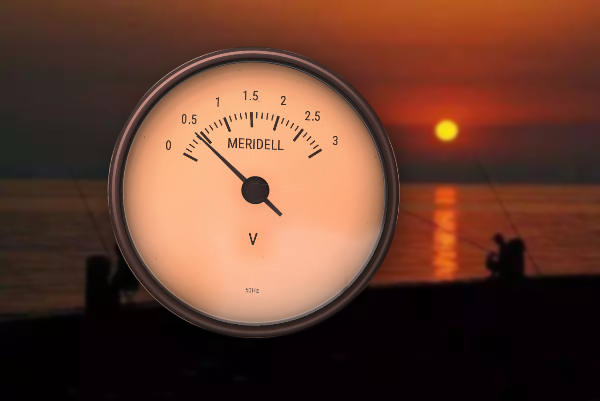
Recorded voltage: 0.4
